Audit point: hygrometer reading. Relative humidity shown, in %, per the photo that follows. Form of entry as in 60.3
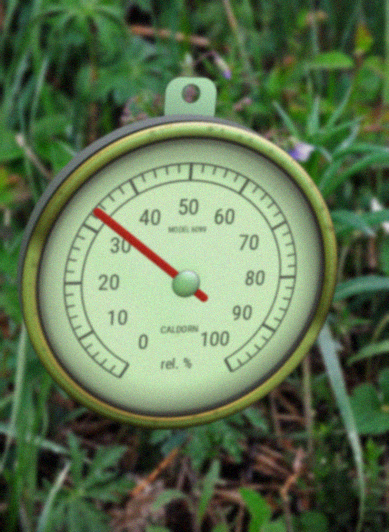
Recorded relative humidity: 33
